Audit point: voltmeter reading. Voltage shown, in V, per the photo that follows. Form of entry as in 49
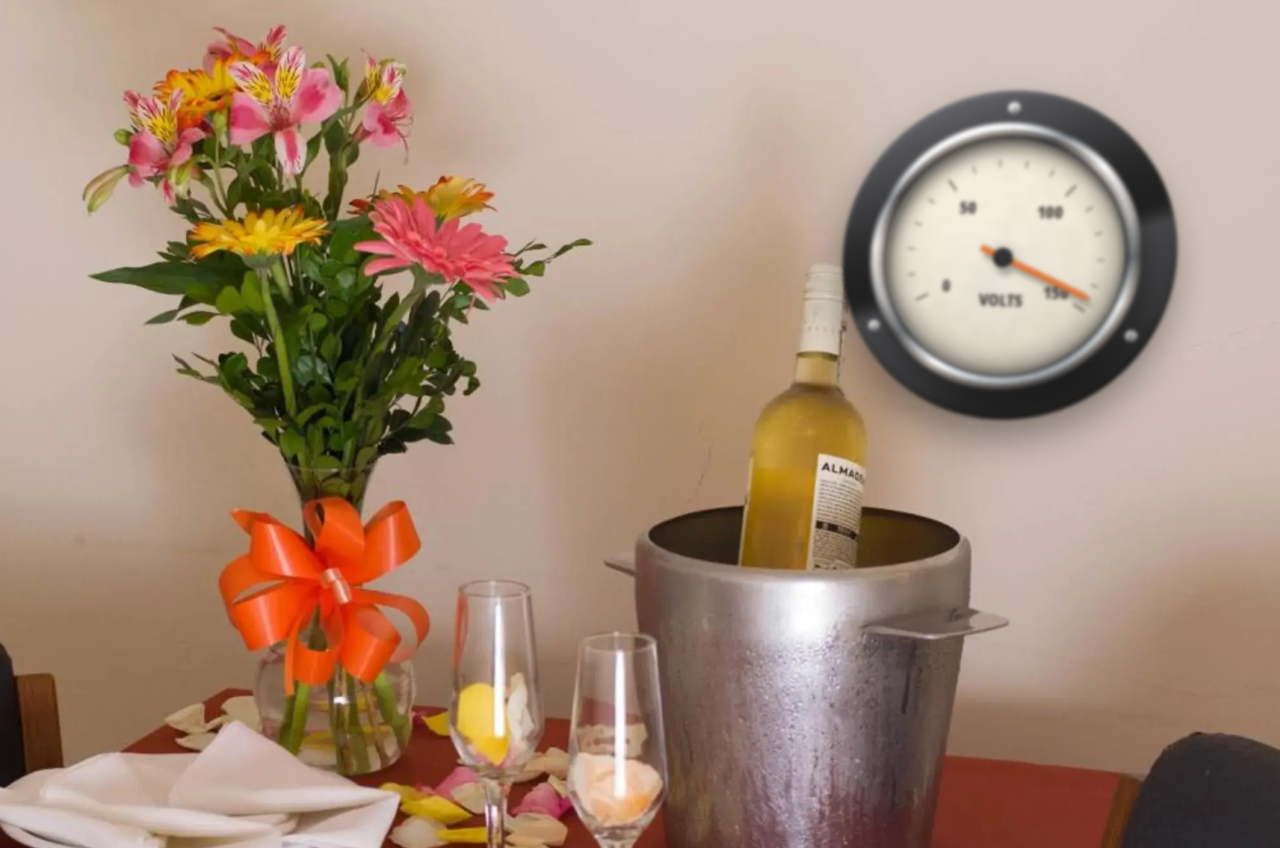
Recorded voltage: 145
